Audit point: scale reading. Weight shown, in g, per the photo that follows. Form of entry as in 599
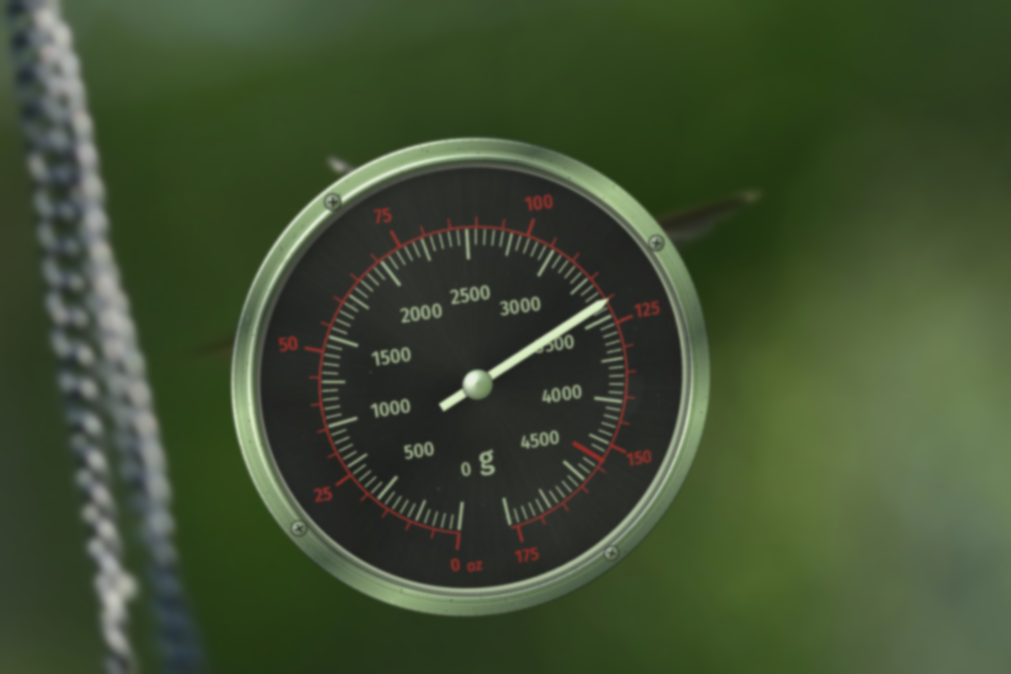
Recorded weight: 3400
